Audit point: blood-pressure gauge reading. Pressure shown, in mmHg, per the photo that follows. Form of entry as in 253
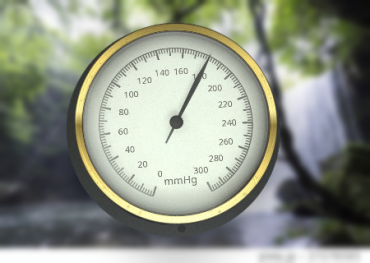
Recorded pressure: 180
